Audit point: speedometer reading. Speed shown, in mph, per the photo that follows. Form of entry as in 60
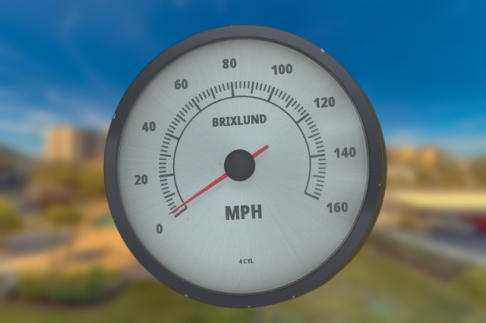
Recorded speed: 2
